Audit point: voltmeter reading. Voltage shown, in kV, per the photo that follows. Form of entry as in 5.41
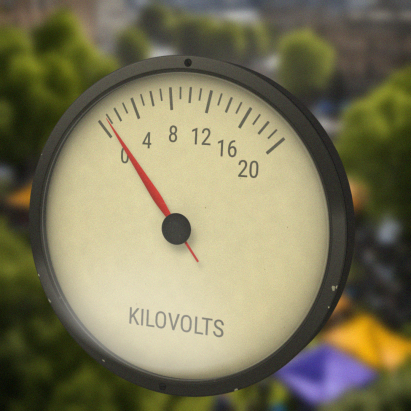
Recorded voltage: 1
